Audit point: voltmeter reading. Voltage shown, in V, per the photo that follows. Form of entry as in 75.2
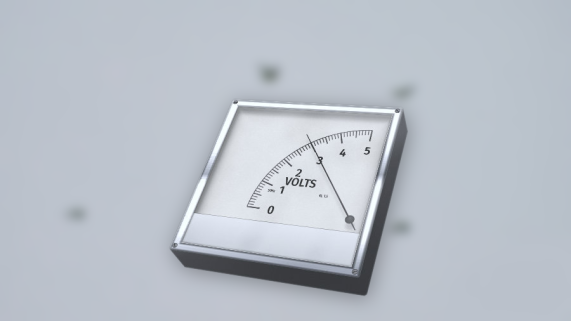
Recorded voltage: 3
